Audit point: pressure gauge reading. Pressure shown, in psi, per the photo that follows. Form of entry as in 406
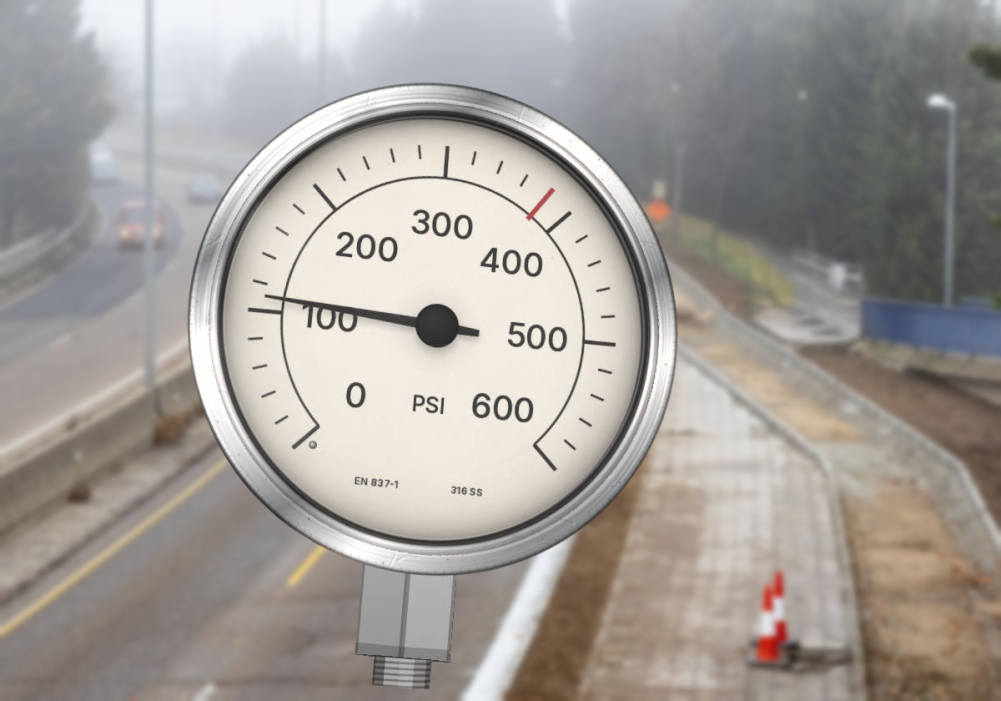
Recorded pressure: 110
